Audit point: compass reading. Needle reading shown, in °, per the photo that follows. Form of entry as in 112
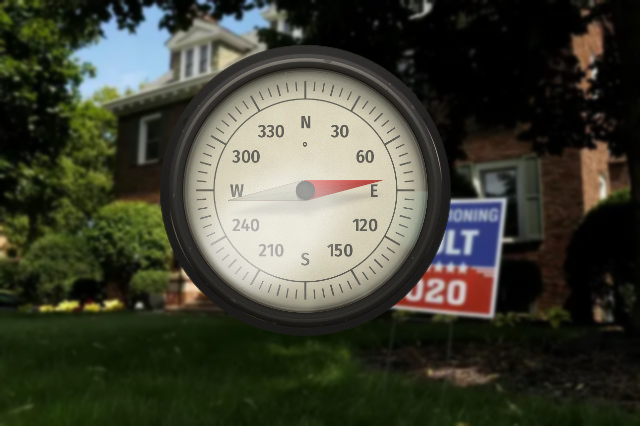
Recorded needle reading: 82.5
